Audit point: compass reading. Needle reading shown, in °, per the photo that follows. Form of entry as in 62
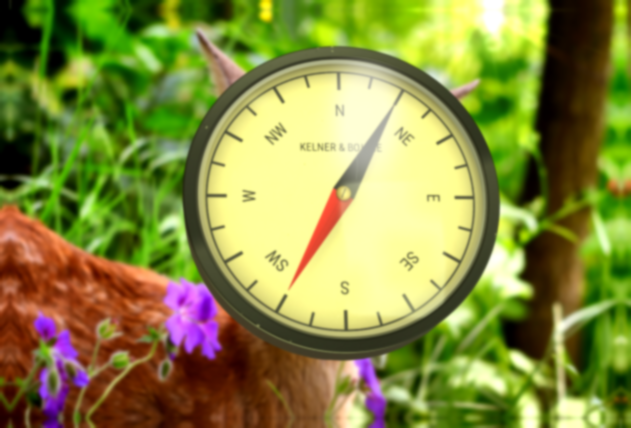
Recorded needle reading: 210
